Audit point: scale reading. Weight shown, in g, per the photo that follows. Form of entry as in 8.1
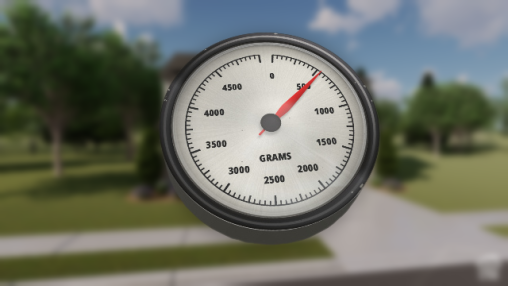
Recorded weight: 550
